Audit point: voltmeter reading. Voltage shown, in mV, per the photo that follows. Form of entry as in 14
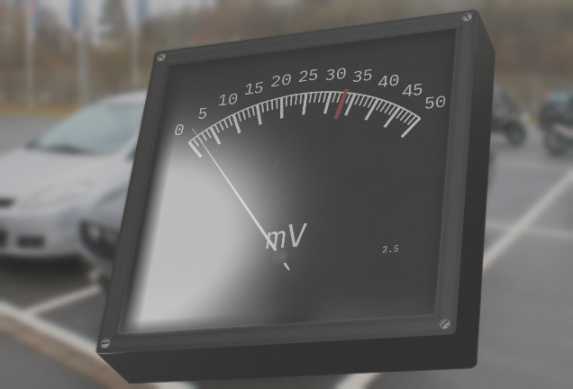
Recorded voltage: 2
